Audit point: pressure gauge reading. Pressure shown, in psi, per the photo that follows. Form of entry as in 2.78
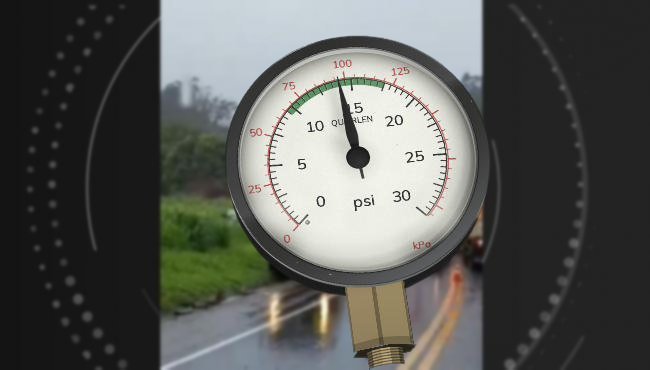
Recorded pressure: 14
